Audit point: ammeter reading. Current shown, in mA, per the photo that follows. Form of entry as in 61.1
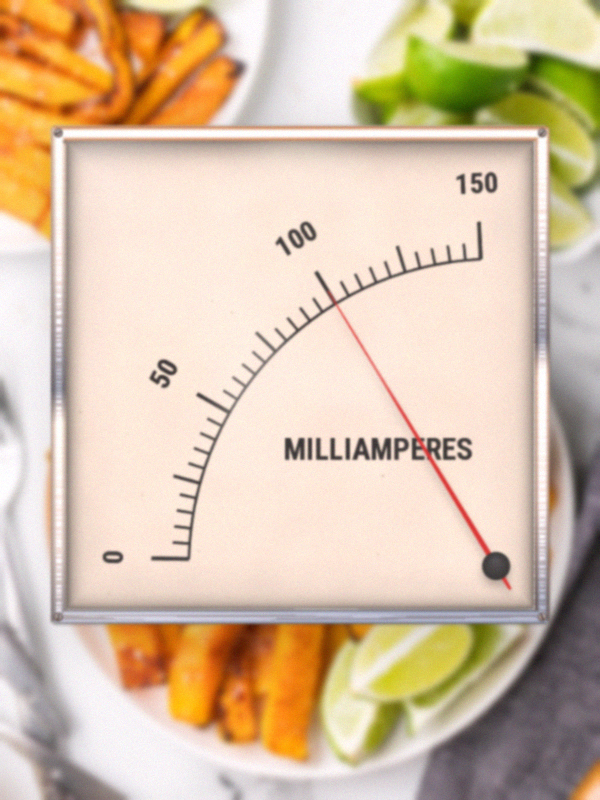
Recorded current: 100
